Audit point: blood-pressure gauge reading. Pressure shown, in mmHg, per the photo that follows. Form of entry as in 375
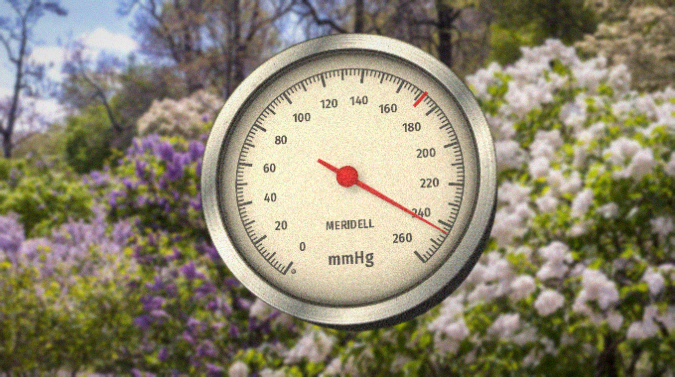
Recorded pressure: 244
